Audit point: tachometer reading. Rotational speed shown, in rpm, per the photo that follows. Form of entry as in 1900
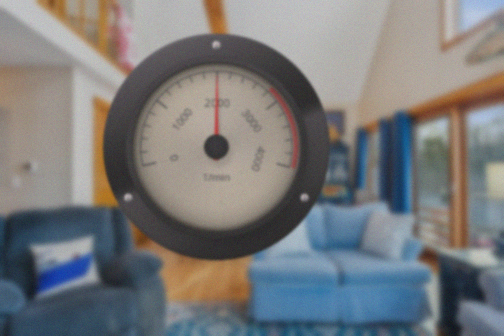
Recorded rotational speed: 2000
